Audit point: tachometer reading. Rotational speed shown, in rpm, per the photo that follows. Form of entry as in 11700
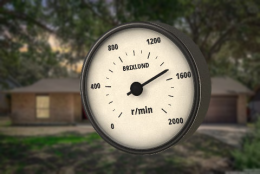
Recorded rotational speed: 1500
